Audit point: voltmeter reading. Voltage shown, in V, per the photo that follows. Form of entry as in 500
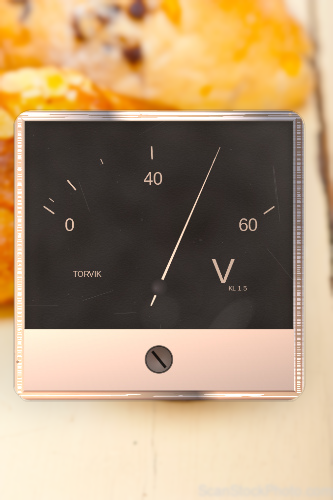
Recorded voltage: 50
